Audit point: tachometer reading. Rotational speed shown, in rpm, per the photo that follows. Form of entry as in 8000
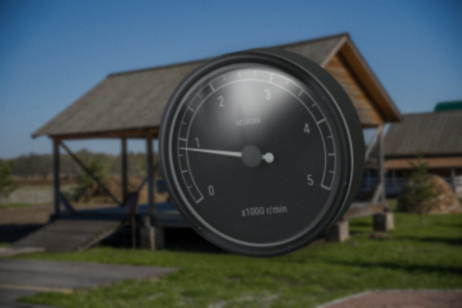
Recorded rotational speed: 875
